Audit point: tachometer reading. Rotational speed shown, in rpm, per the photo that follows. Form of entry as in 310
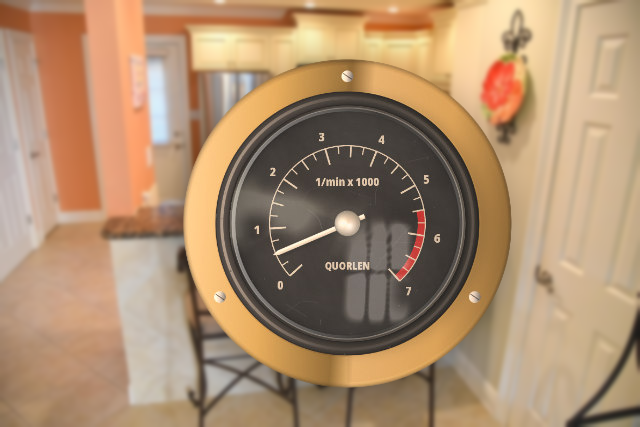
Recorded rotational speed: 500
